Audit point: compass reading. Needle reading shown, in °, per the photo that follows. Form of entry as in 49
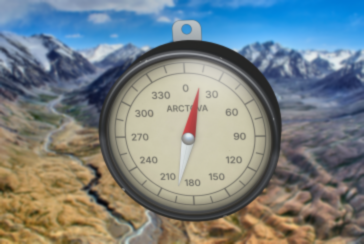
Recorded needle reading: 15
